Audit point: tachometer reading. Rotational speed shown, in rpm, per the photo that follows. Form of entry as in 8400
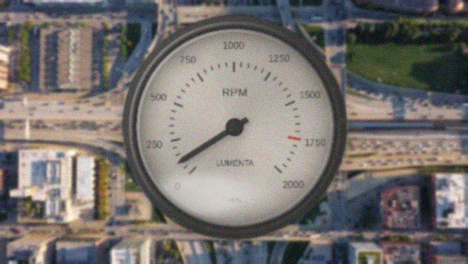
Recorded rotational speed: 100
